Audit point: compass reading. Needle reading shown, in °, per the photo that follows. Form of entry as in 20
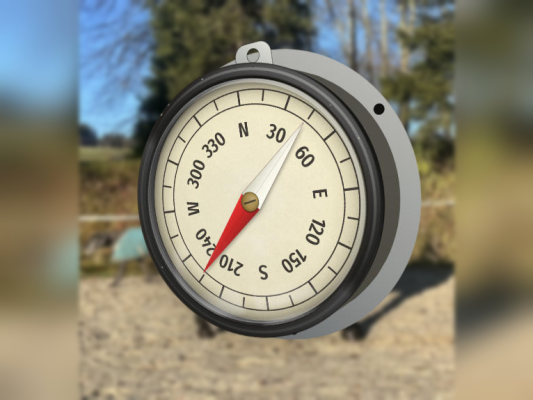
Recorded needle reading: 225
